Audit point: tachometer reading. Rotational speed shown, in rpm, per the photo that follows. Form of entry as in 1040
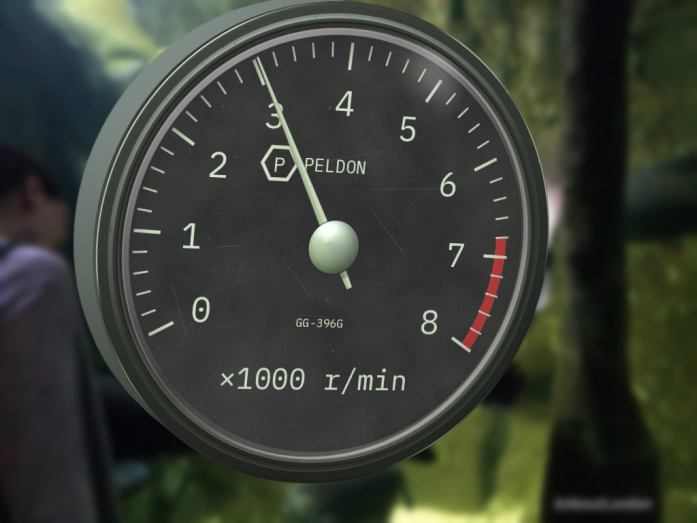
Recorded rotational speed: 3000
